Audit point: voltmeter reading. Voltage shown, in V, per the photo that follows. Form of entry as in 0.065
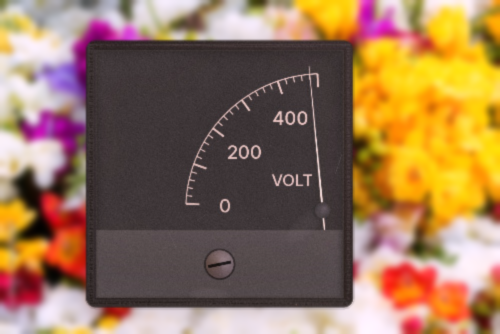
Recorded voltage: 480
